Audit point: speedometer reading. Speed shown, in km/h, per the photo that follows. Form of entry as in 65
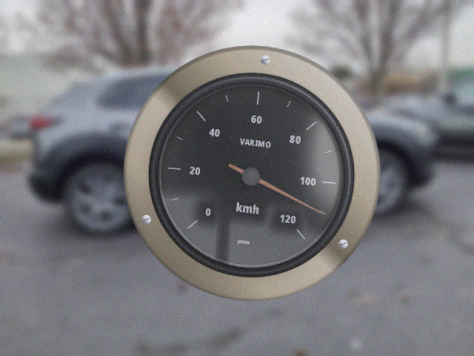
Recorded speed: 110
